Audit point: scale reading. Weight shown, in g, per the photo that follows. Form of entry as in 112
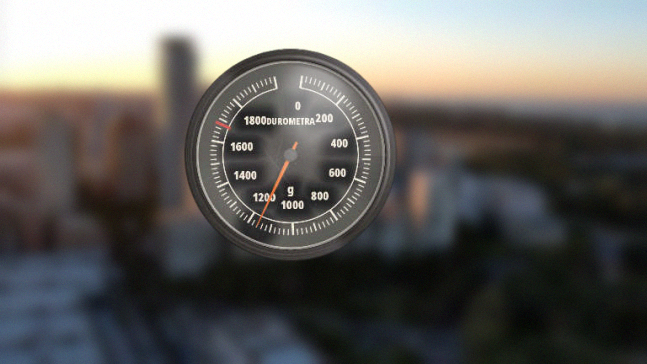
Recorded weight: 1160
